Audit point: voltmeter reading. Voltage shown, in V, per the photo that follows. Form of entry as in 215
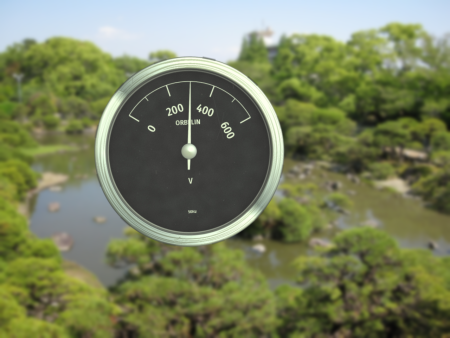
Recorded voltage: 300
